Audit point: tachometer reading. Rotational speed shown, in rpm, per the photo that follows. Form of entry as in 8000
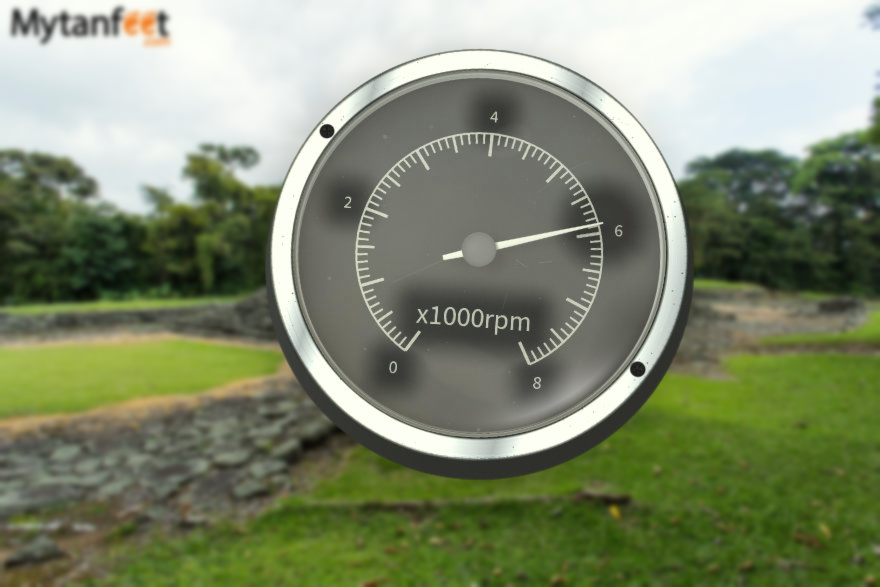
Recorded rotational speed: 5900
